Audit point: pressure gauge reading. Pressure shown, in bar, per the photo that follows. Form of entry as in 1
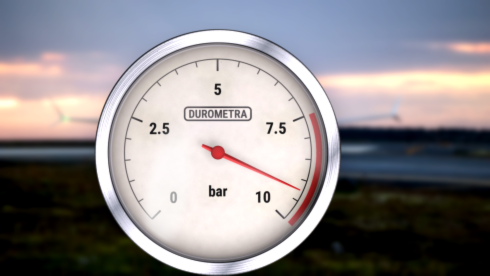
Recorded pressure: 9.25
